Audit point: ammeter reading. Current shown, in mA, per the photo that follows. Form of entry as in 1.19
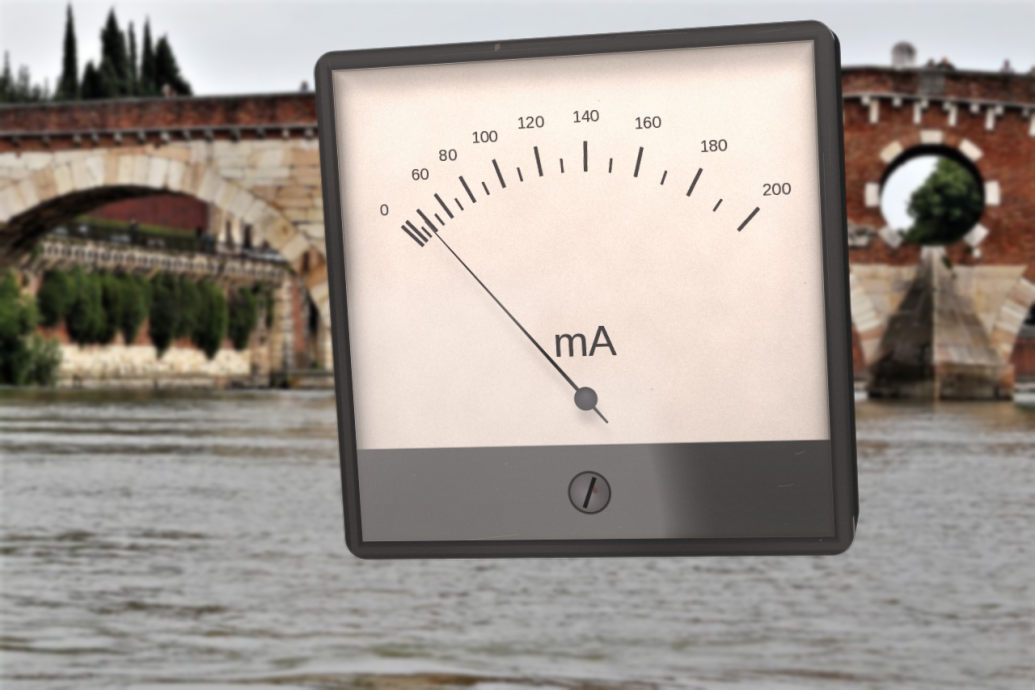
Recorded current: 40
